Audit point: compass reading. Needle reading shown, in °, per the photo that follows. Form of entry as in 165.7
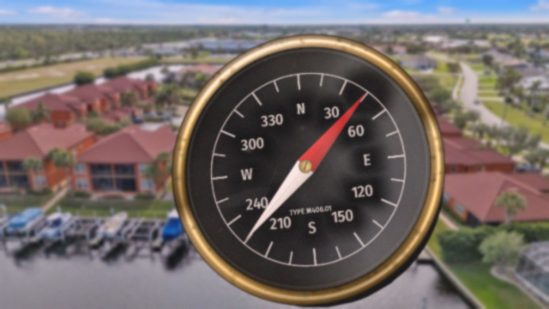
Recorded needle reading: 45
